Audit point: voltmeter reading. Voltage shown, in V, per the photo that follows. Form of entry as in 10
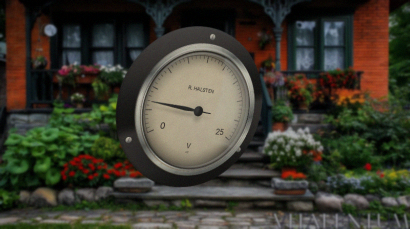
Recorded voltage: 3.5
